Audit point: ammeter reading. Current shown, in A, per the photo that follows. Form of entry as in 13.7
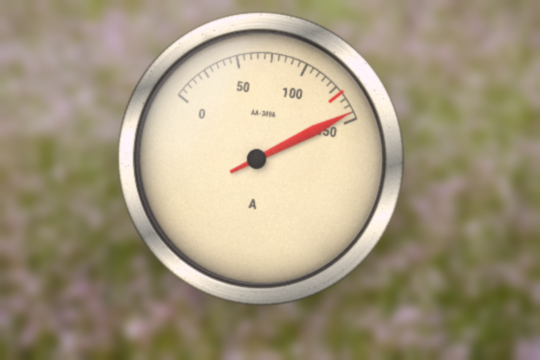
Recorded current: 145
